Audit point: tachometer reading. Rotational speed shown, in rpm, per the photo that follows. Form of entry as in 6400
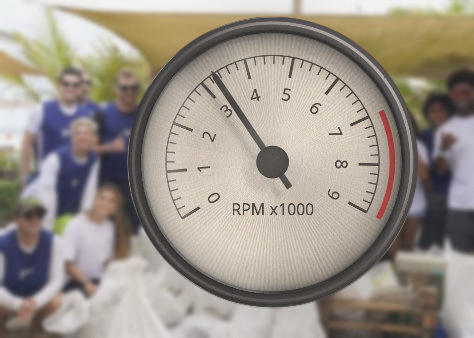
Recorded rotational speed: 3300
